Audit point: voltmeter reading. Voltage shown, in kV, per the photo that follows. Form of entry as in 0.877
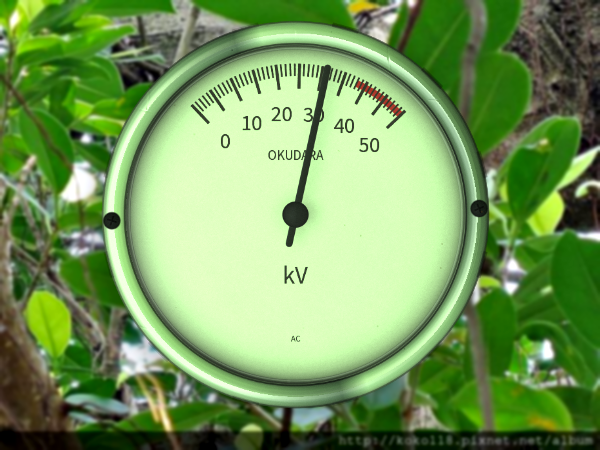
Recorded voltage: 31
